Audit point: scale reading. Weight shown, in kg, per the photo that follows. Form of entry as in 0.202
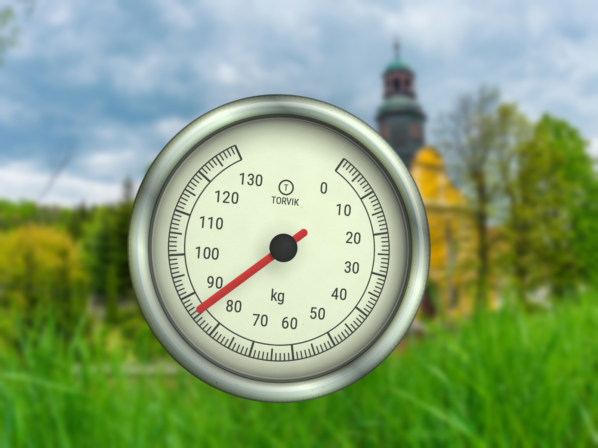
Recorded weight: 86
